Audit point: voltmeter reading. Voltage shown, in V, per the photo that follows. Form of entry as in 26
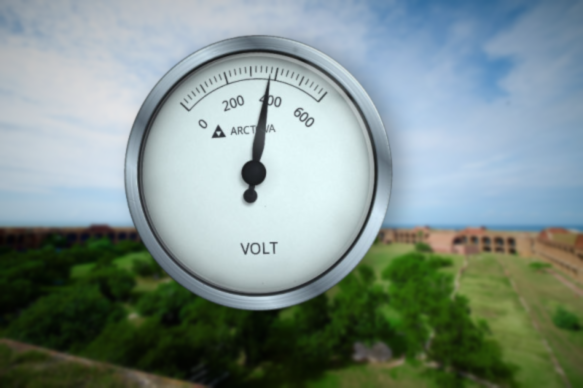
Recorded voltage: 380
